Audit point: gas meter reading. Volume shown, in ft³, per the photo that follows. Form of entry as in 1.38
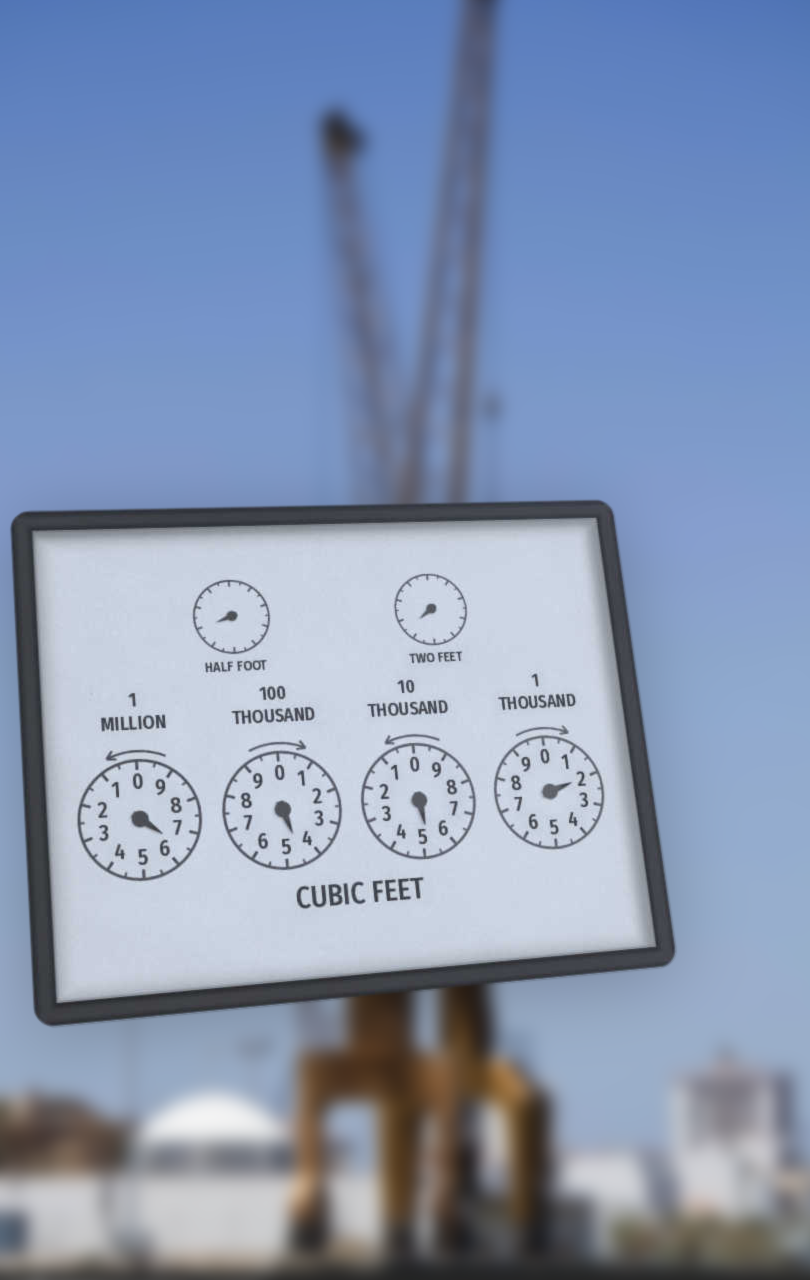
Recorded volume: 645200
